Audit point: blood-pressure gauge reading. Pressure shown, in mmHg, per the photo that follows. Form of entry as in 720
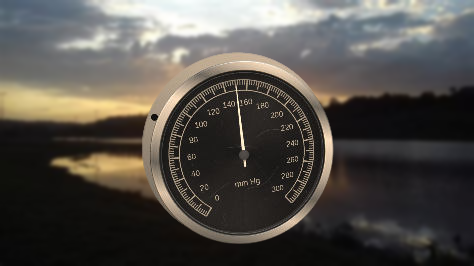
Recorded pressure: 150
